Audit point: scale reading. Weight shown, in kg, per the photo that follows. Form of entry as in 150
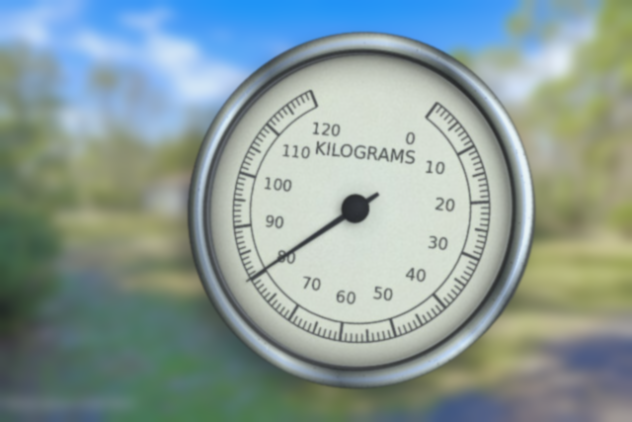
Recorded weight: 80
